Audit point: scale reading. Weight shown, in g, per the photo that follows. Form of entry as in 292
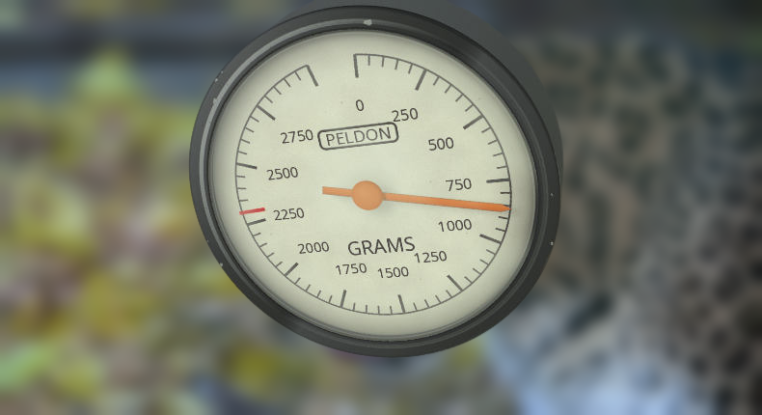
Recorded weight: 850
